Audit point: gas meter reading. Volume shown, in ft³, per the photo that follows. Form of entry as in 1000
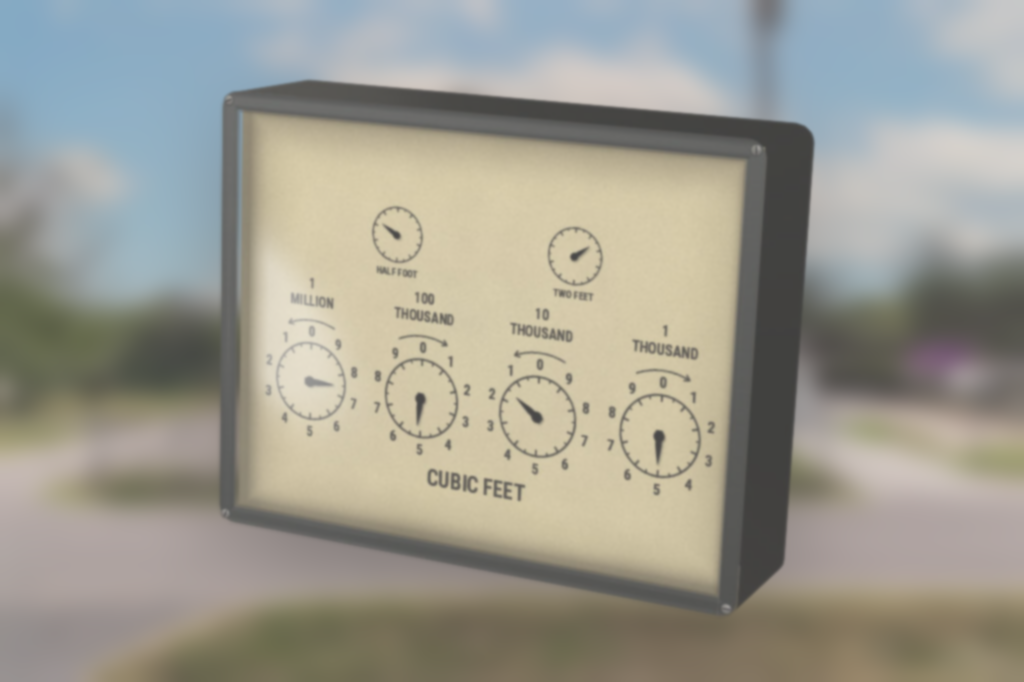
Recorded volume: 751500
